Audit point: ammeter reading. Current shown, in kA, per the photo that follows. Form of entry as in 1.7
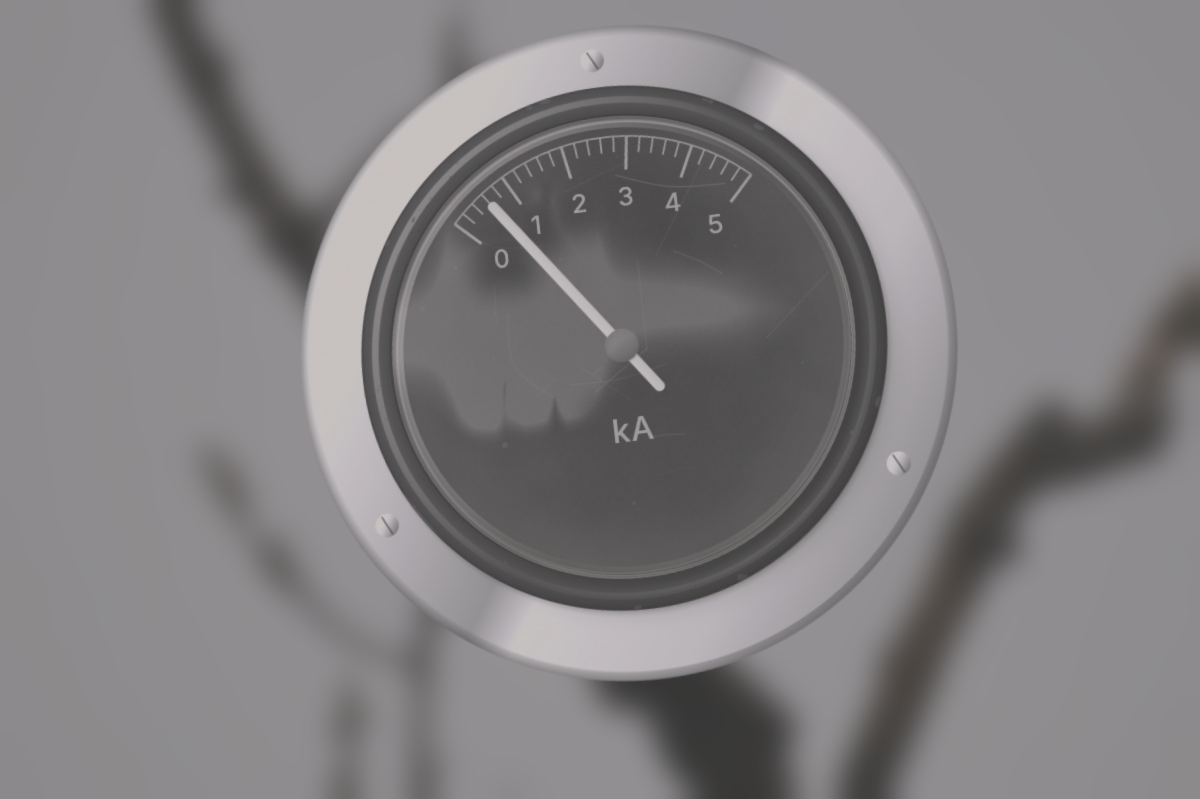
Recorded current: 0.6
